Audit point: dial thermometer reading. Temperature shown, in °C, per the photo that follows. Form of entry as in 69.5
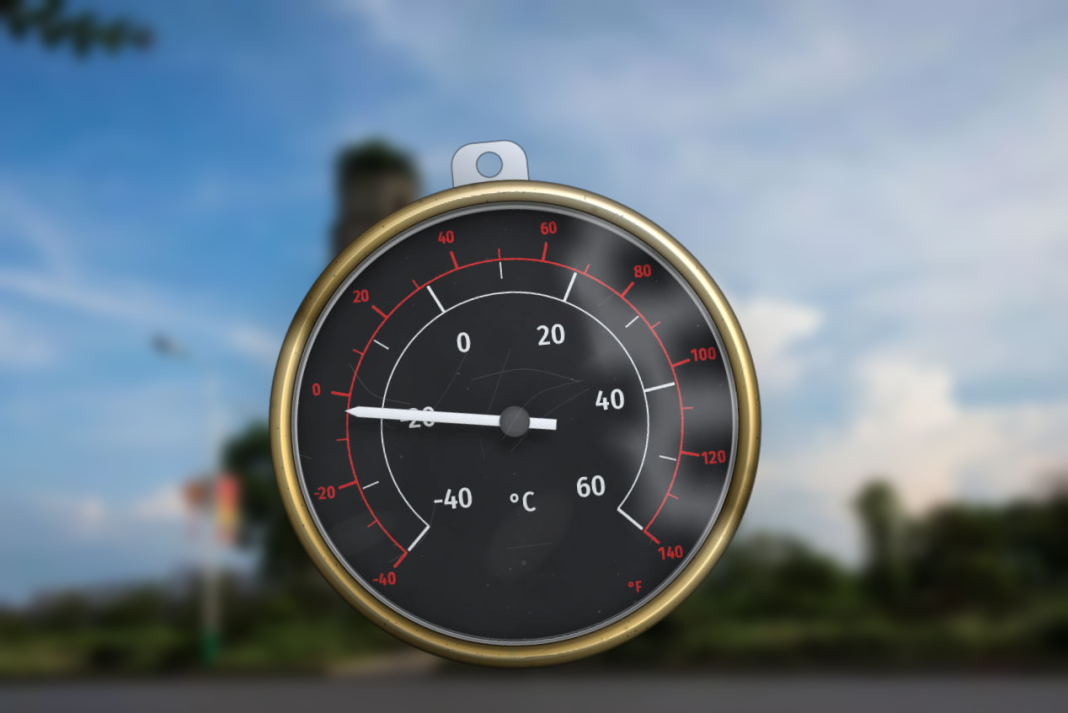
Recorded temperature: -20
